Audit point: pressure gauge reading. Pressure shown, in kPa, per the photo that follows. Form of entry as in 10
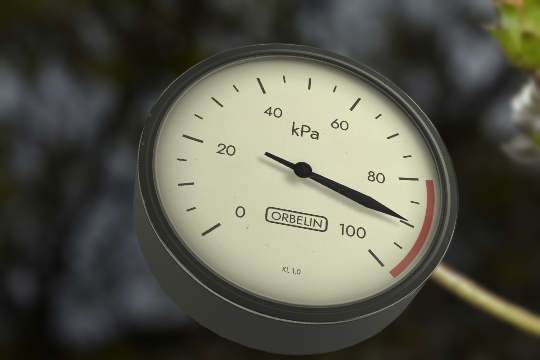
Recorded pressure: 90
